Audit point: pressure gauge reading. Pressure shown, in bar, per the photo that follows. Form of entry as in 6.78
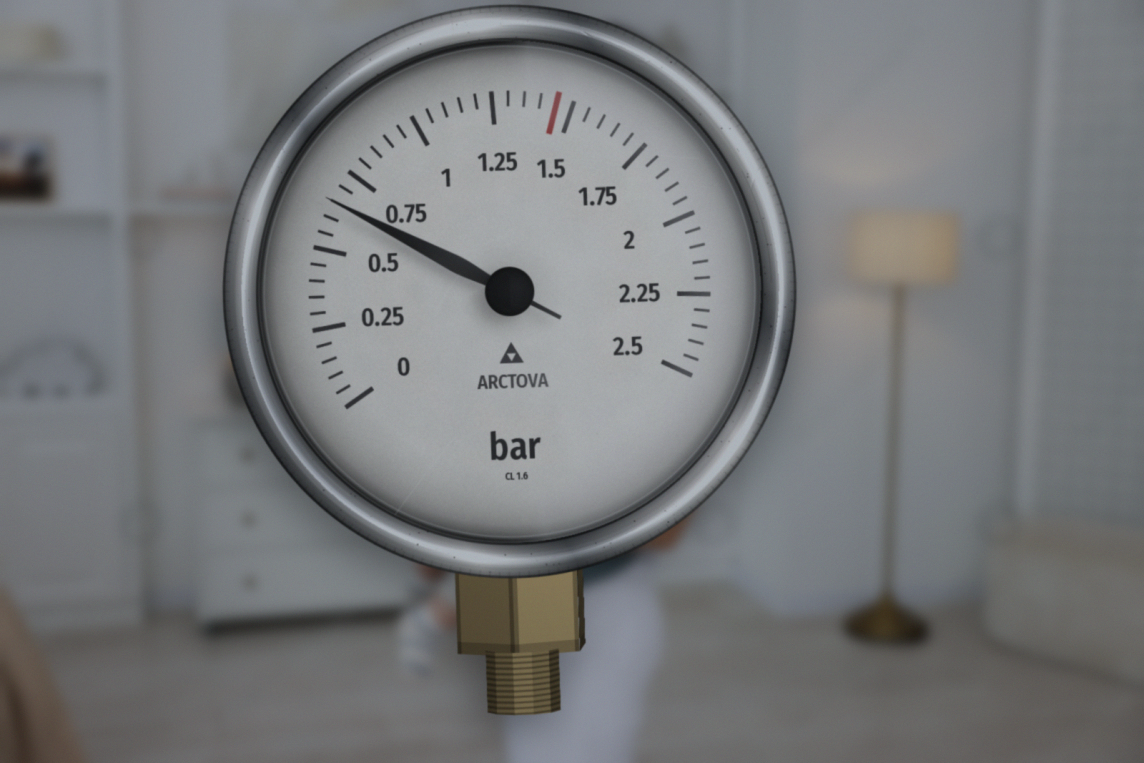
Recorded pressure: 0.65
